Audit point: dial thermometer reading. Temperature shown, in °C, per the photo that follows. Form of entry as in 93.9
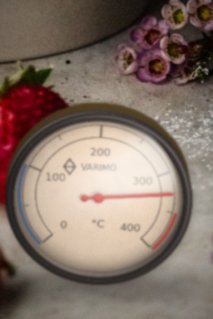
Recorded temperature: 325
